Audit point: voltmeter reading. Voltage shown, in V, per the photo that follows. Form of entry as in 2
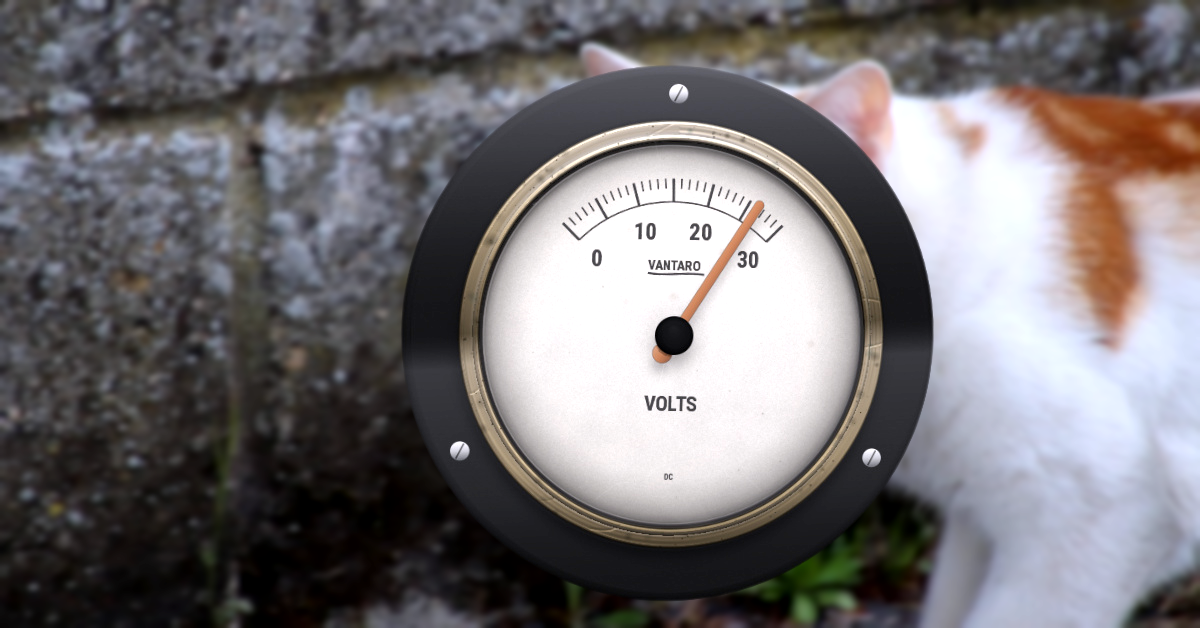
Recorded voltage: 26
